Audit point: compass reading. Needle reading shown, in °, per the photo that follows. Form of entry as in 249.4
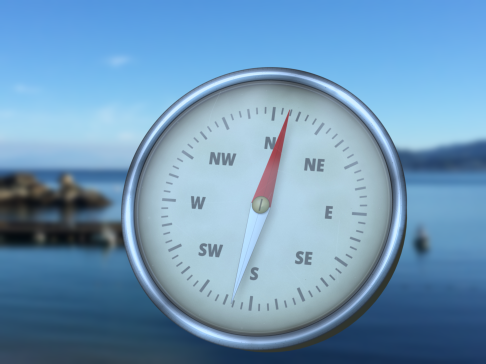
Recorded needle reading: 10
